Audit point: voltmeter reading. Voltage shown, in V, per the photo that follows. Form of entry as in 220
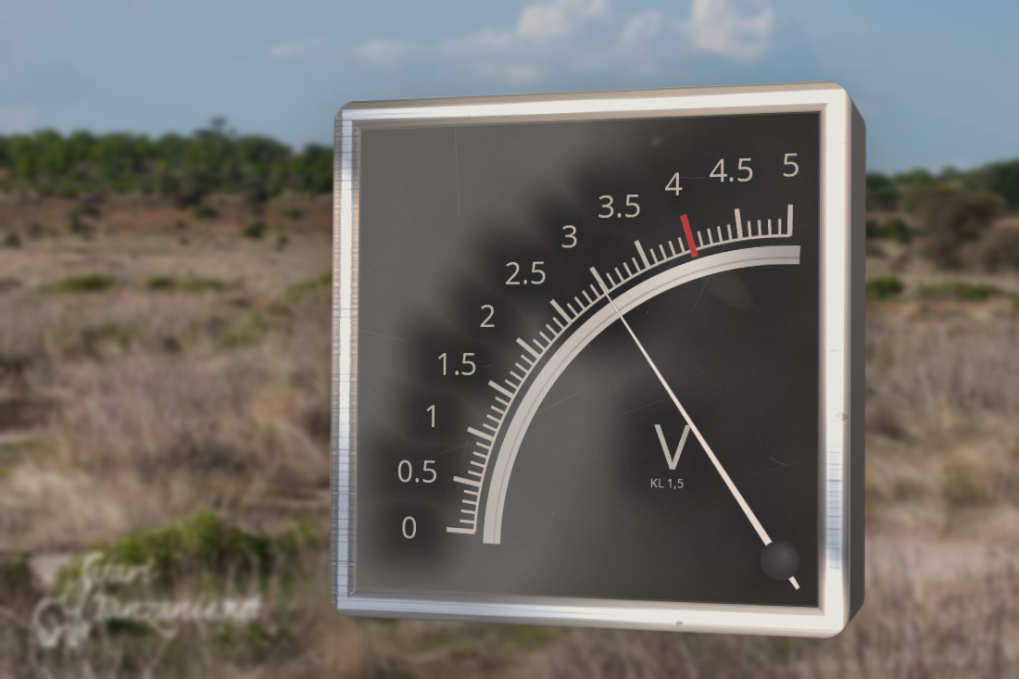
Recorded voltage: 3
